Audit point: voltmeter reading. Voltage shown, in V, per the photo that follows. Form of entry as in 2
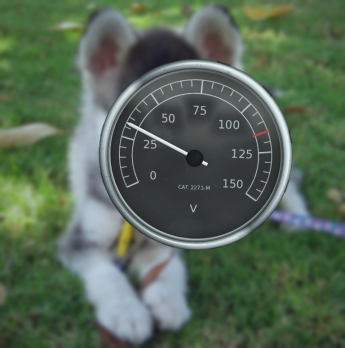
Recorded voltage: 32.5
